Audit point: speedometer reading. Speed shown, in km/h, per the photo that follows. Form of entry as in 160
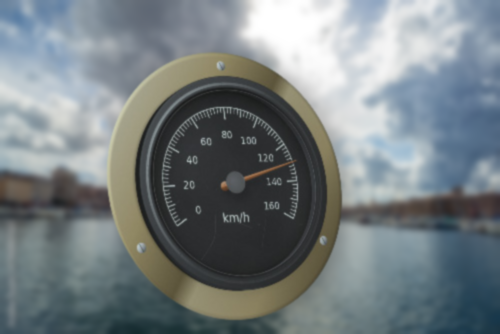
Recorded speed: 130
